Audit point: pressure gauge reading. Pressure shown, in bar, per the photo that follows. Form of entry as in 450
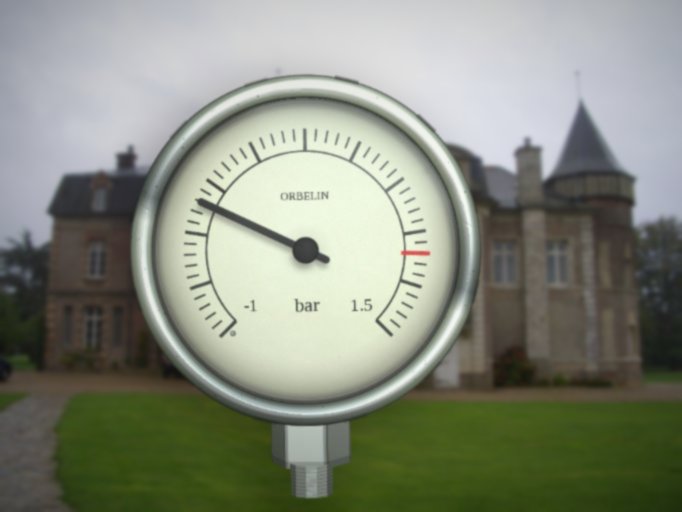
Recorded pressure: -0.35
